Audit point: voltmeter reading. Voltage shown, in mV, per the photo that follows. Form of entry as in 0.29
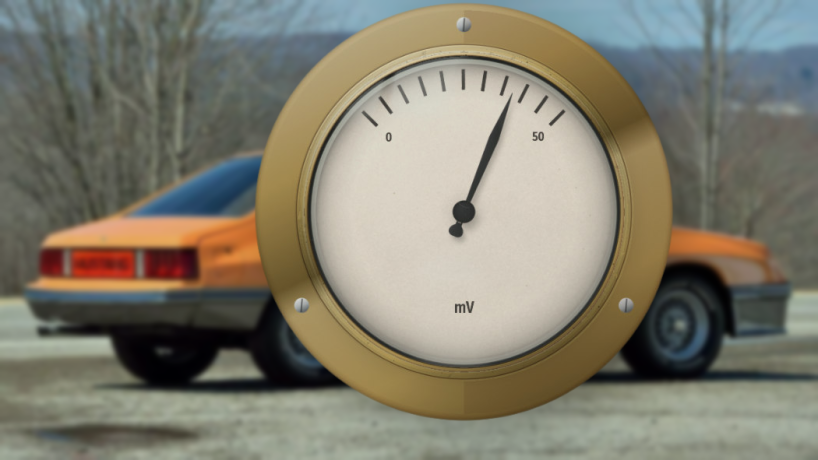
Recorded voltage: 37.5
